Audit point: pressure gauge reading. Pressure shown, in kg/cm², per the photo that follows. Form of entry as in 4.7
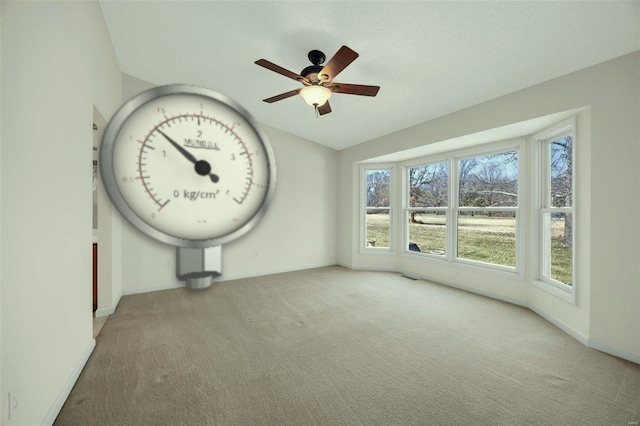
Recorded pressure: 1.3
